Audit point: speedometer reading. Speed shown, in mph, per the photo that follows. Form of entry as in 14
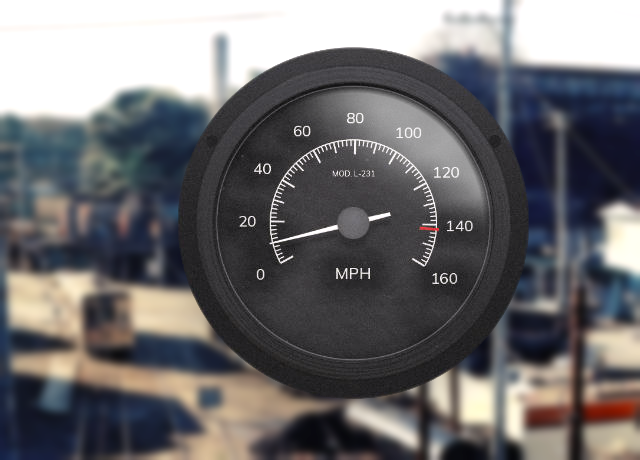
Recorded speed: 10
